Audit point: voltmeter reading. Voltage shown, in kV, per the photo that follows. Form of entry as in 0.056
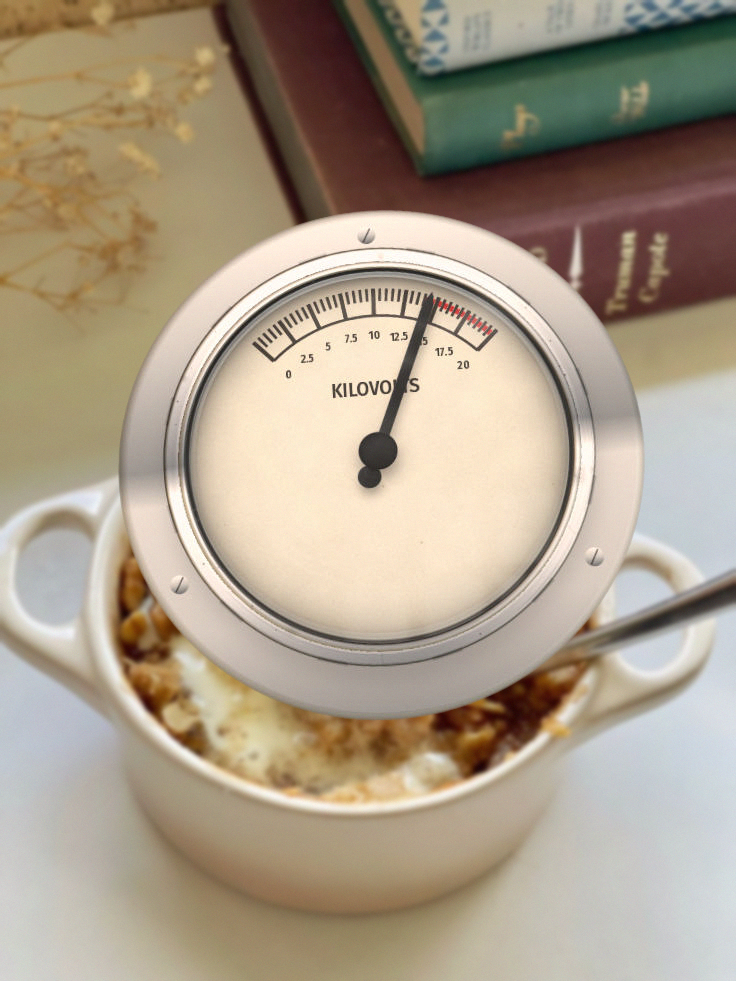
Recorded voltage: 14.5
